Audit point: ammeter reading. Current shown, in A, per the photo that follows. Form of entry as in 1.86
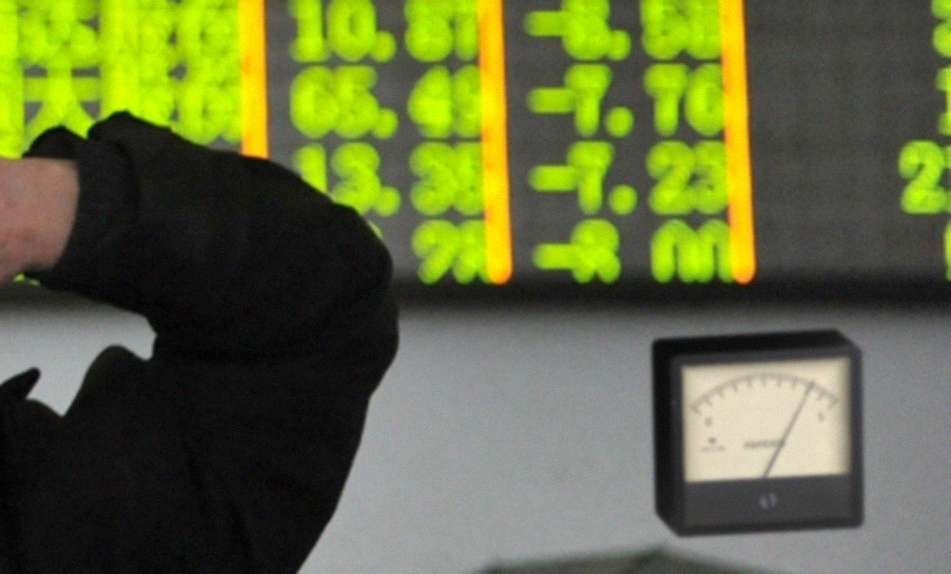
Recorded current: 4
